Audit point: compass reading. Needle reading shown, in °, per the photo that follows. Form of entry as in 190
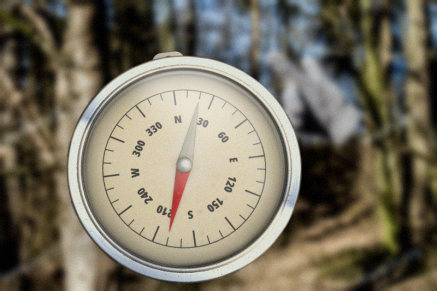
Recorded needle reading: 200
